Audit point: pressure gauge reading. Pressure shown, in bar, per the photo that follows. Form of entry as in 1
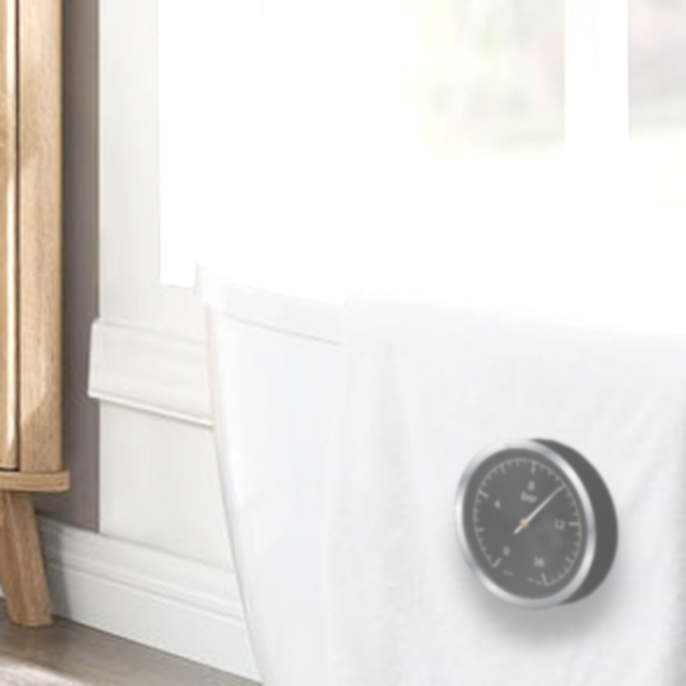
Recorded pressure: 10
